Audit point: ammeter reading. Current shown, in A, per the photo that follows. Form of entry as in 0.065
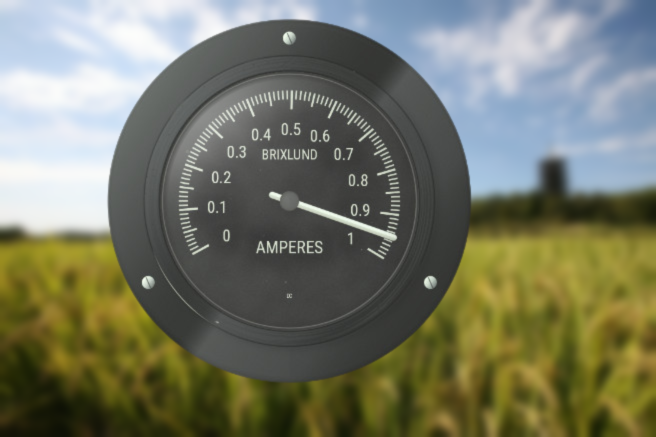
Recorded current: 0.95
